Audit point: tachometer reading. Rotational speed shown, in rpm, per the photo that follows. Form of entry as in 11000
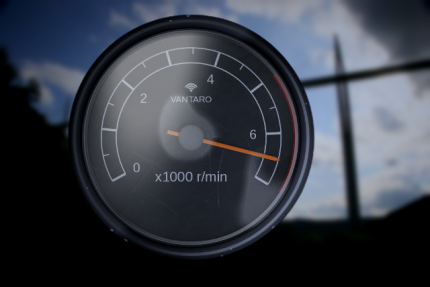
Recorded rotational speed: 6500
